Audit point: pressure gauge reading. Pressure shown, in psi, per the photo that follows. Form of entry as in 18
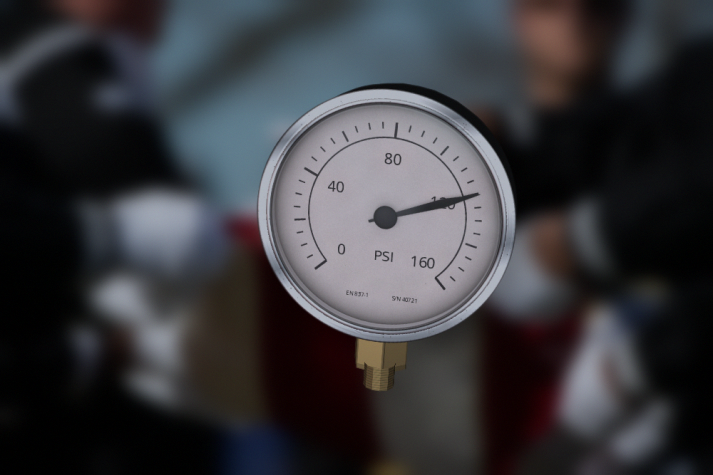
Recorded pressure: 120
